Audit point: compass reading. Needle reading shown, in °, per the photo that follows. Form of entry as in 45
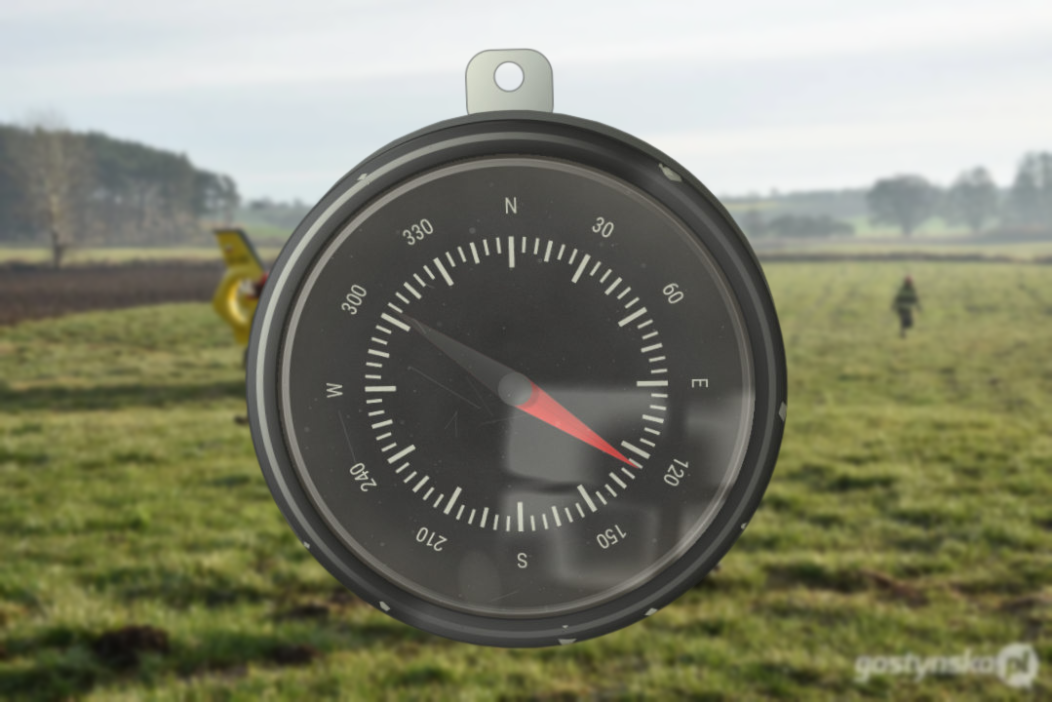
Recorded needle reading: 125
